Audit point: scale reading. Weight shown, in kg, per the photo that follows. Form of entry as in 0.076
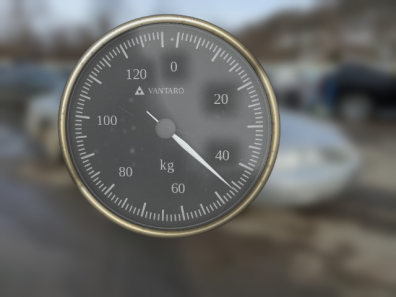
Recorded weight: 46
